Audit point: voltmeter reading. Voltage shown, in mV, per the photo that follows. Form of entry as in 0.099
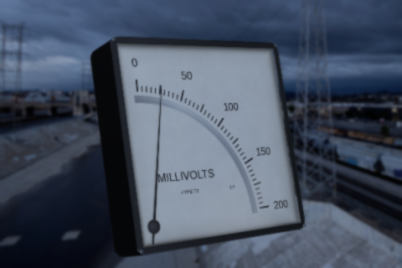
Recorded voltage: 25
